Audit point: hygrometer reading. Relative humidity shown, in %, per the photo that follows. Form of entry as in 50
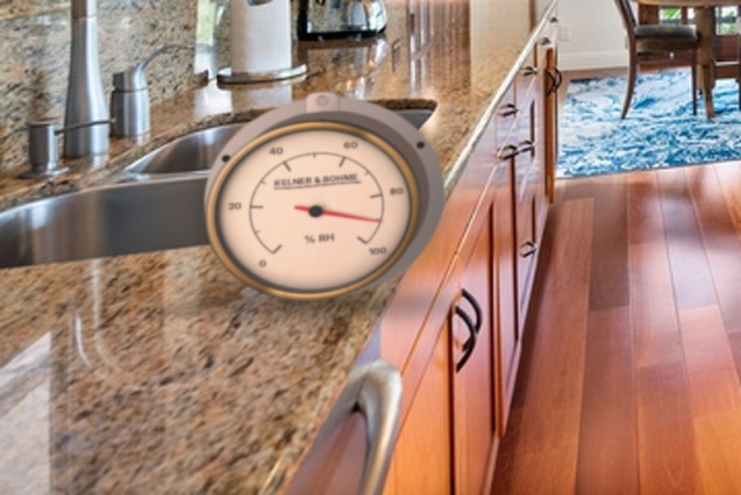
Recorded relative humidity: 90
